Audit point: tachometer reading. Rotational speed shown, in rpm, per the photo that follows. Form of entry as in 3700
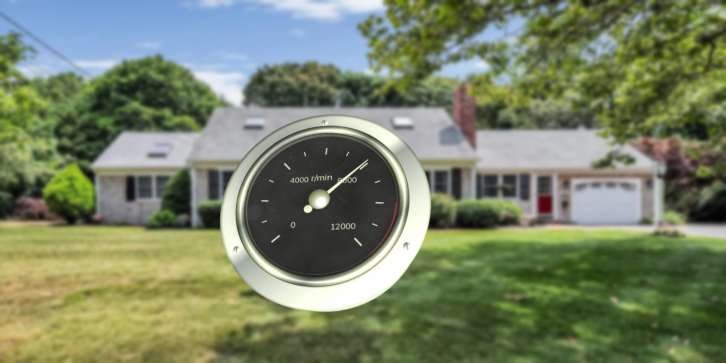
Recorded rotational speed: 8000
